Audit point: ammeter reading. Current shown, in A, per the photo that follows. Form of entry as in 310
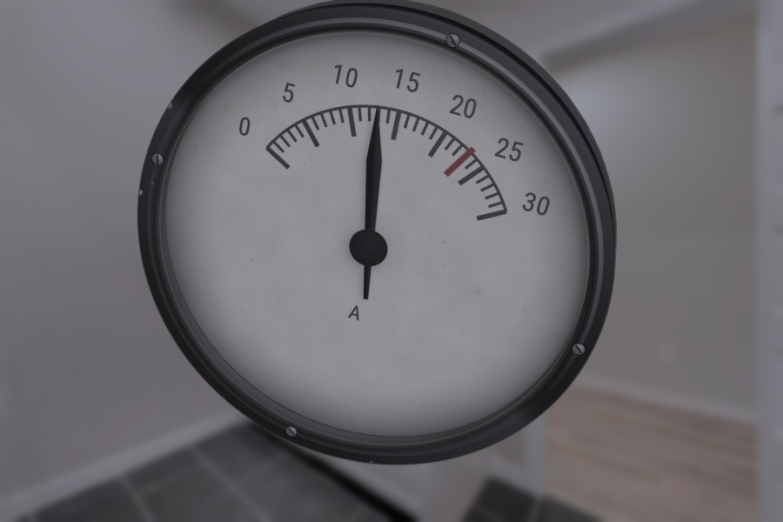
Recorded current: 13
